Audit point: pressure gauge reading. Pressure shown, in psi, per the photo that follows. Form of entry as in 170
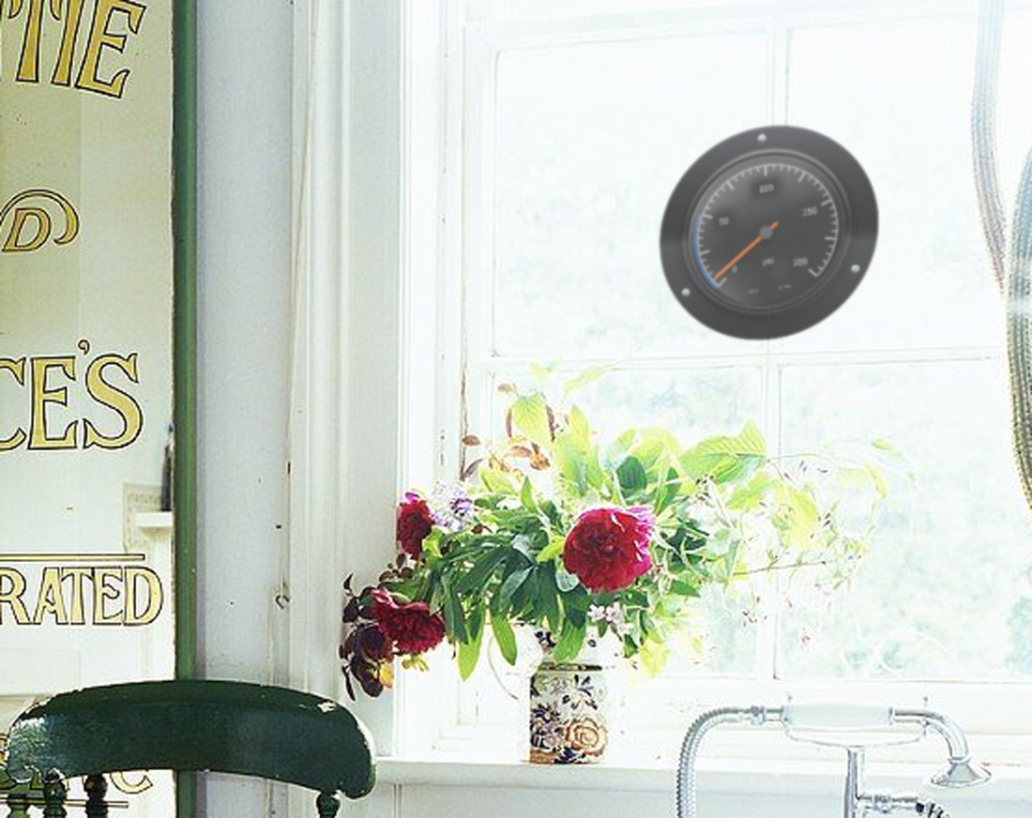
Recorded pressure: 5
